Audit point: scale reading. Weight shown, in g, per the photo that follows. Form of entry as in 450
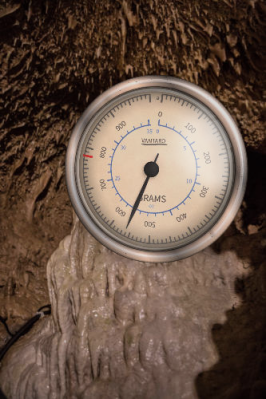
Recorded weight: 560
